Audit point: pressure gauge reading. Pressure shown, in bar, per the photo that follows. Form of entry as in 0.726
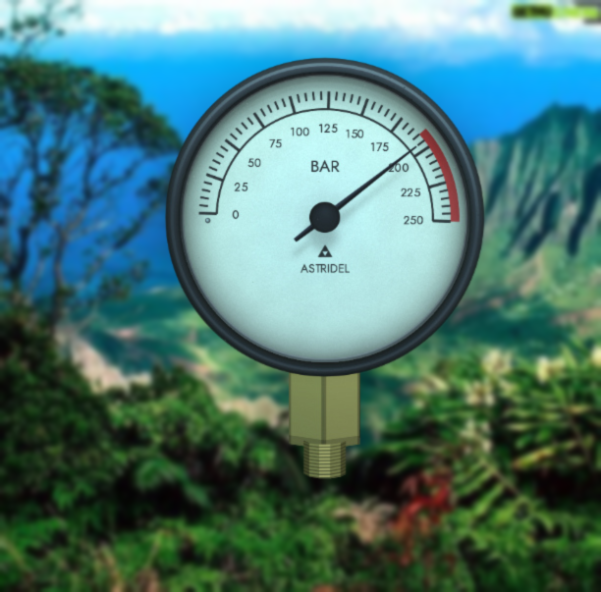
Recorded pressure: 195
